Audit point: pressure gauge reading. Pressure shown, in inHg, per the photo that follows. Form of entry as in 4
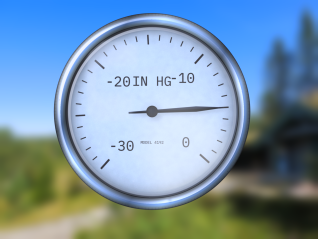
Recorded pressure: -5
